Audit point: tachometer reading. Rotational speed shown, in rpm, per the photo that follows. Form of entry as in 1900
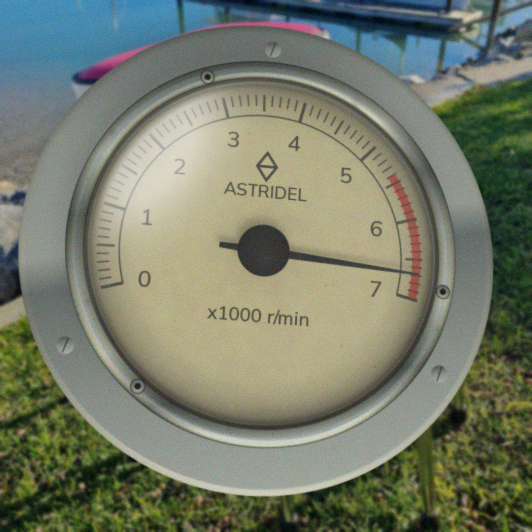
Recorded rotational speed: 6700
